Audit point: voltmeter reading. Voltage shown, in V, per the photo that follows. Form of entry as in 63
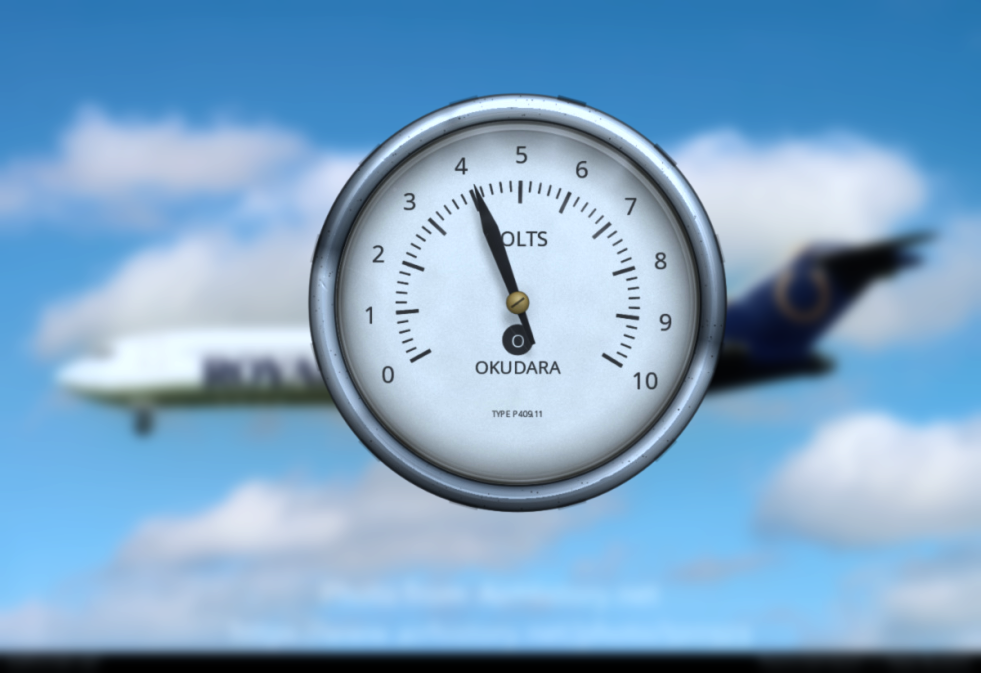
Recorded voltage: 4.1
